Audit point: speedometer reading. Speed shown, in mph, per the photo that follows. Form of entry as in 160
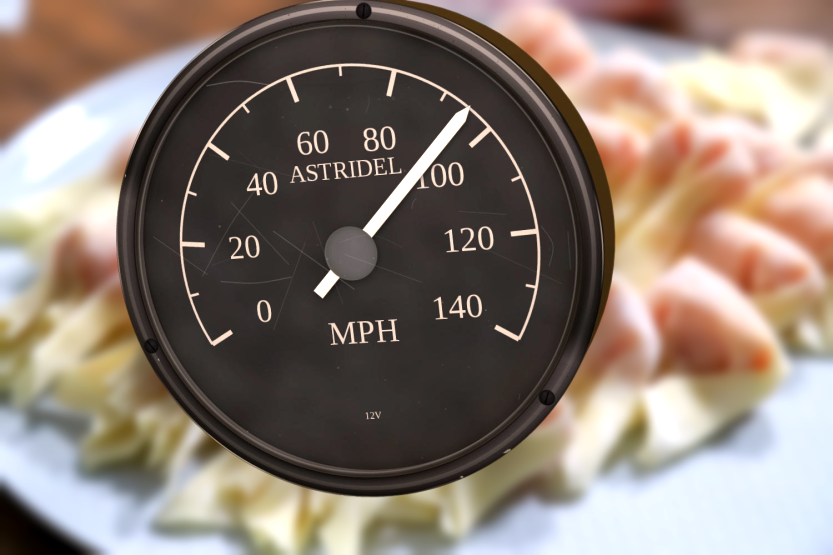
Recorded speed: 95
